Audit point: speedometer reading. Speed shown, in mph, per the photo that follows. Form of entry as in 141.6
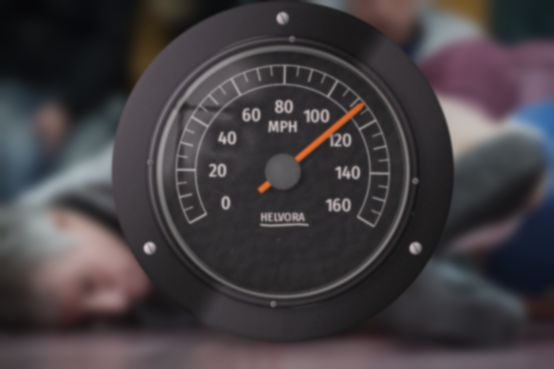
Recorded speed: 112.5
